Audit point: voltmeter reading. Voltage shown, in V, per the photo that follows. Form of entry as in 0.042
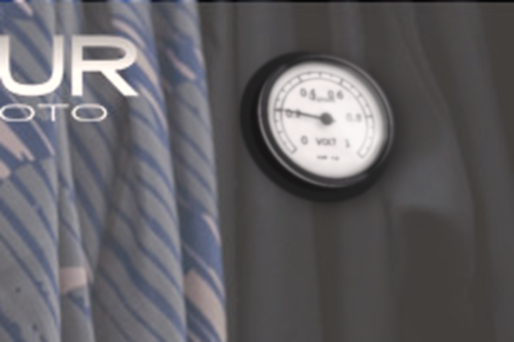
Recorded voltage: 0.2
